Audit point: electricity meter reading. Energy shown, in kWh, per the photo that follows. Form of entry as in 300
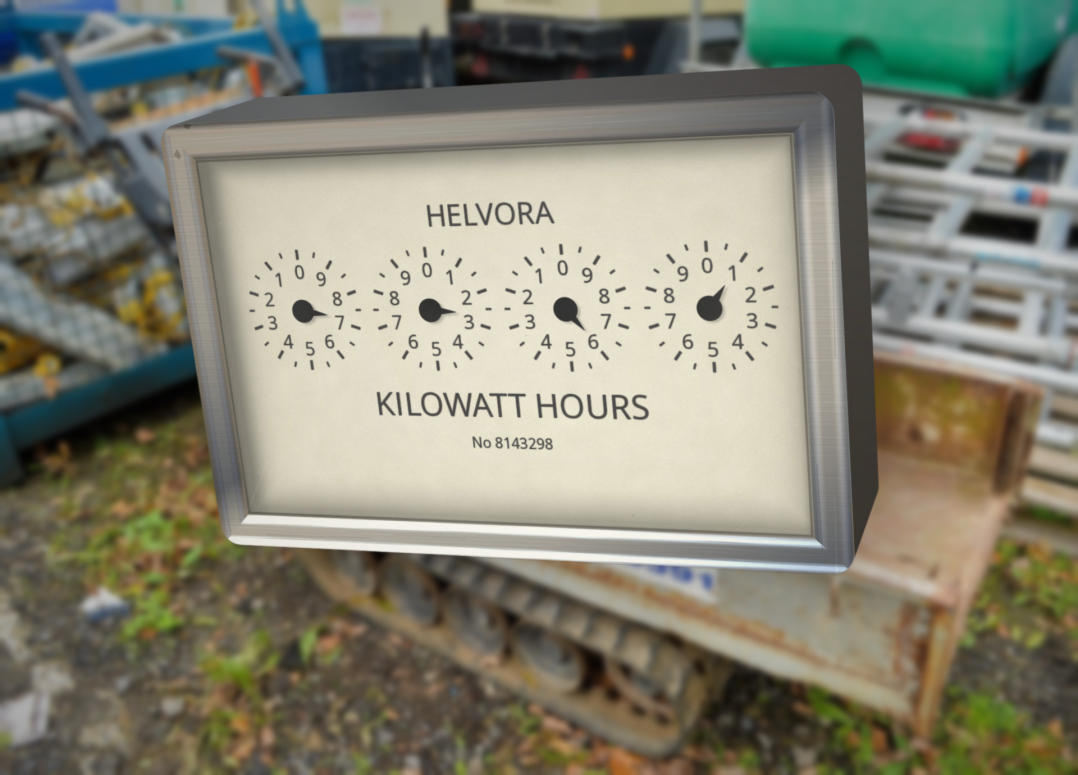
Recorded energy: 7261
